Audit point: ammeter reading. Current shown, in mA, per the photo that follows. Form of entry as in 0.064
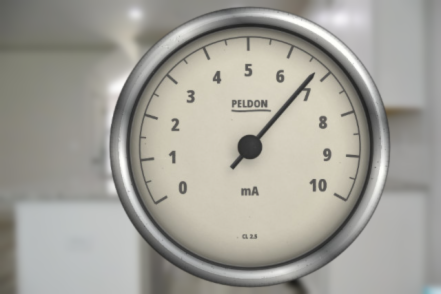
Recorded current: 6.75
